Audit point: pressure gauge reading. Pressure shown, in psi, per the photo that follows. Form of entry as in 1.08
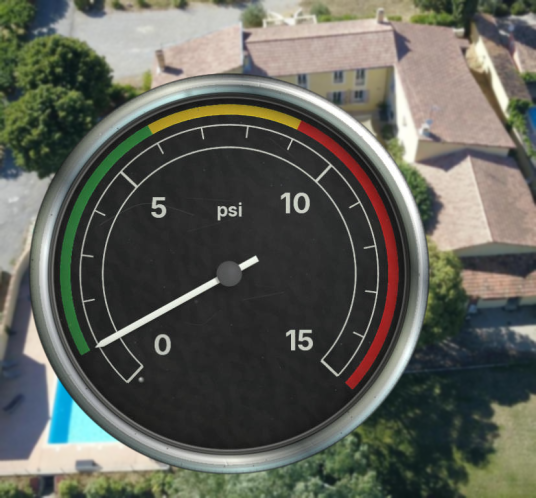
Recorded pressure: 1
